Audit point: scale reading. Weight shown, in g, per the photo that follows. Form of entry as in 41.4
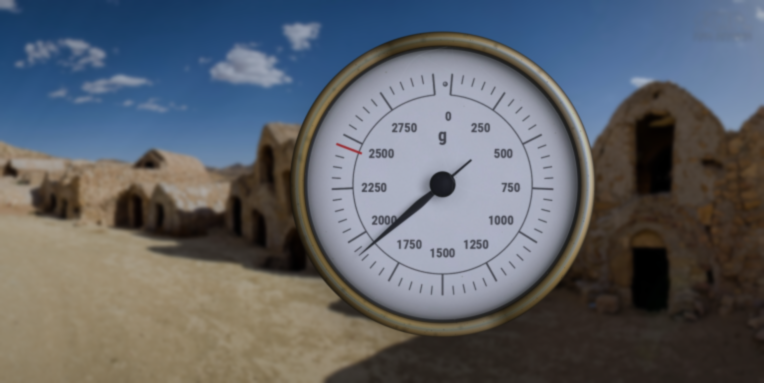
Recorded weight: 1925
